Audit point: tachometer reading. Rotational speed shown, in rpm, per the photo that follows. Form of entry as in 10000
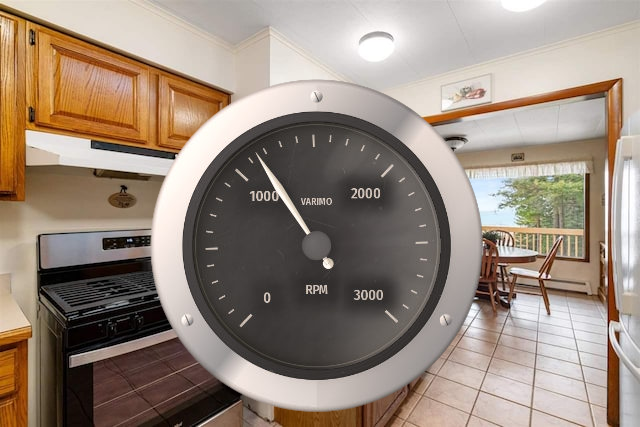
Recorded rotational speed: 1150
